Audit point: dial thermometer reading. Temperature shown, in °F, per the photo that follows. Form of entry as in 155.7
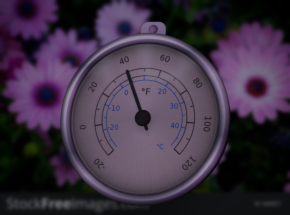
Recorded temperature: 40
